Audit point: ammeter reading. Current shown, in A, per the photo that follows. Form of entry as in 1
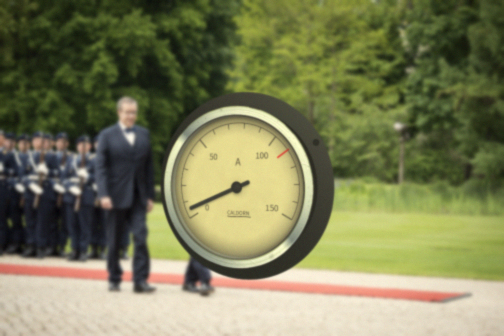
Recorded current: 5
